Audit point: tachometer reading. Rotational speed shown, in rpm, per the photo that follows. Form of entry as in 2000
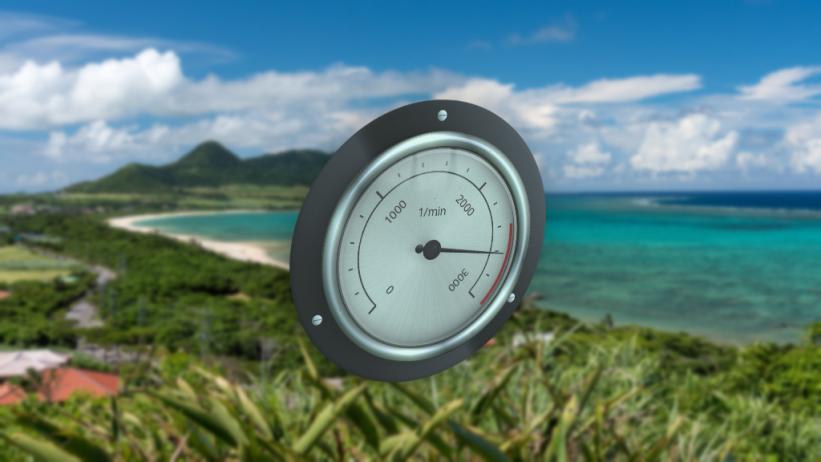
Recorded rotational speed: 2600
